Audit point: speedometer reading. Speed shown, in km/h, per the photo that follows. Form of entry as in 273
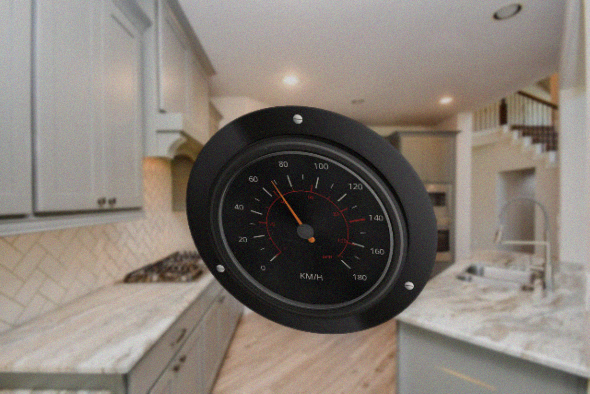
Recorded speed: 70
